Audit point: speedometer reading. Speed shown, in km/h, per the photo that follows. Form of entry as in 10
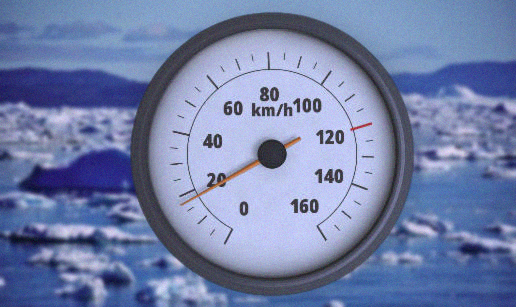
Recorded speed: 17.5
